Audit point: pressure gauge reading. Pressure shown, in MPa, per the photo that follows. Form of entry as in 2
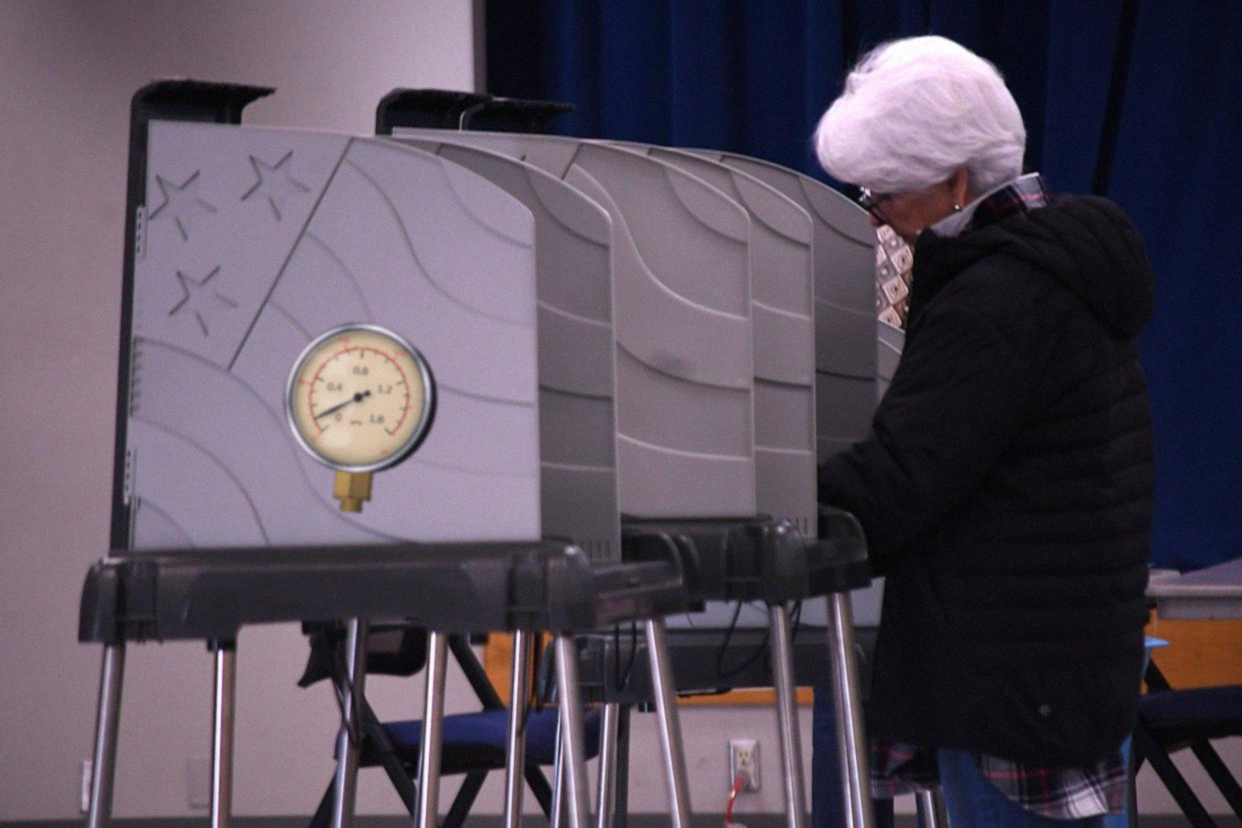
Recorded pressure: 0.1
